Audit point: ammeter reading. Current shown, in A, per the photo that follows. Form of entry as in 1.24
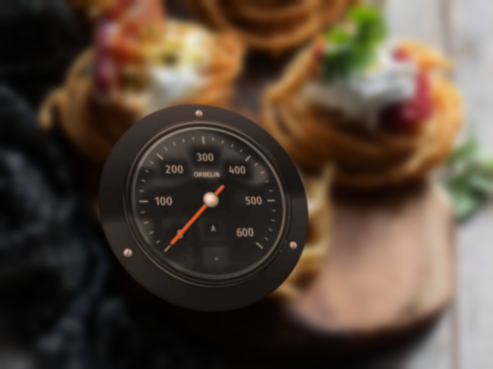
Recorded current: 0
